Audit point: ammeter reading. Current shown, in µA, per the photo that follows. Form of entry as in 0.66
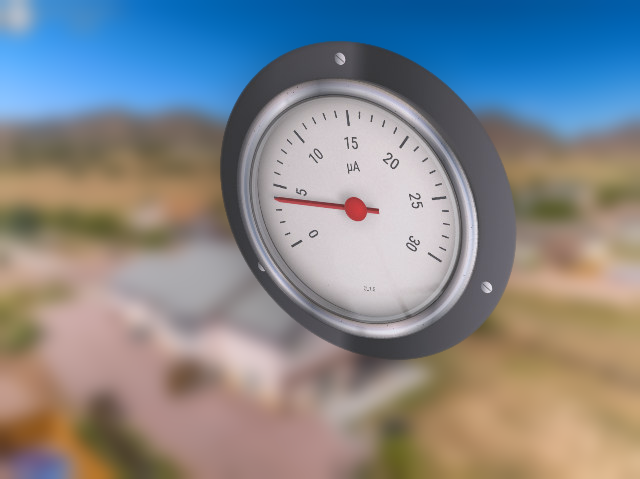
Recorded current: 4
